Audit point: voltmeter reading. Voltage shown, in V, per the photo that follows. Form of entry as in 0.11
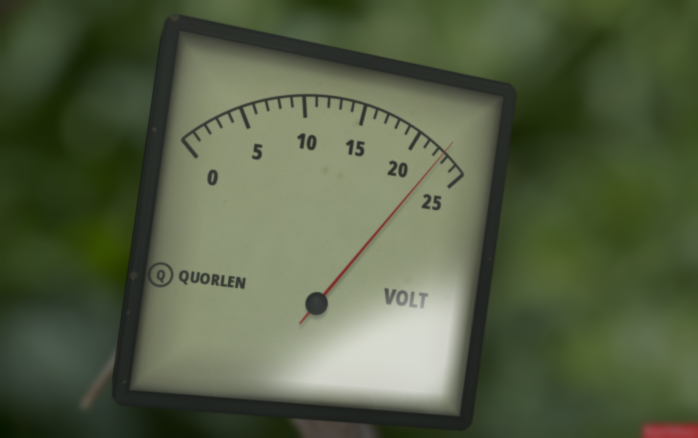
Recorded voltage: 22.5
